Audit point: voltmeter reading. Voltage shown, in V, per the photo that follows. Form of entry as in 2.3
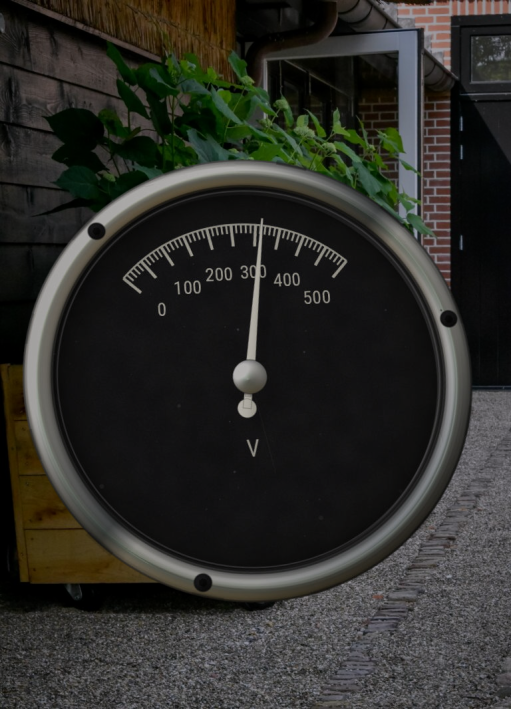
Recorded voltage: 310
